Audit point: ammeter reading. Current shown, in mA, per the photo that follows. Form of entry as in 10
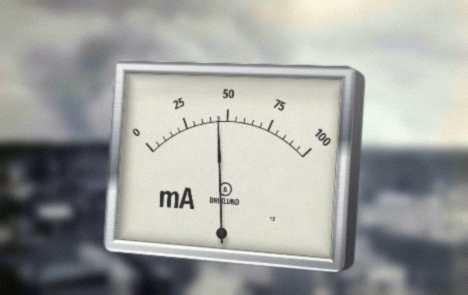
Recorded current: 45
